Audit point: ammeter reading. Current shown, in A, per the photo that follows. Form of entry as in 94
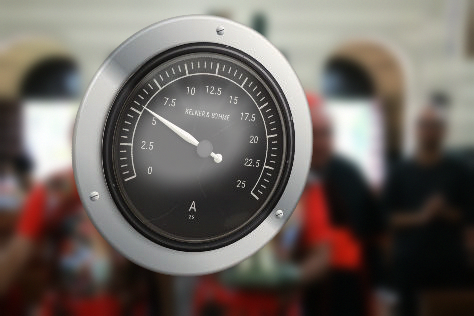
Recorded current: 5.5
